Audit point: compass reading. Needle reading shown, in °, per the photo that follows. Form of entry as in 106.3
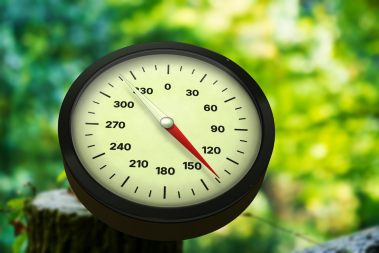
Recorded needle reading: 140
